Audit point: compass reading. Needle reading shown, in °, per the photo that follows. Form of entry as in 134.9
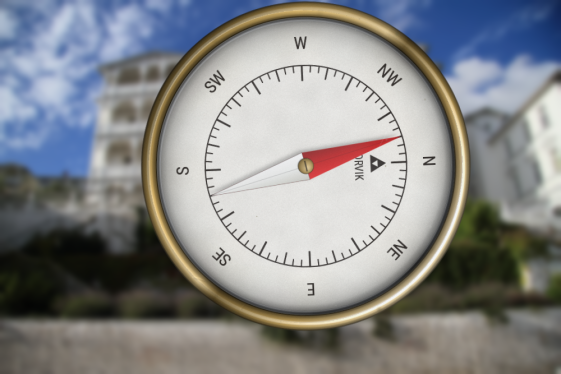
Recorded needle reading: 345
